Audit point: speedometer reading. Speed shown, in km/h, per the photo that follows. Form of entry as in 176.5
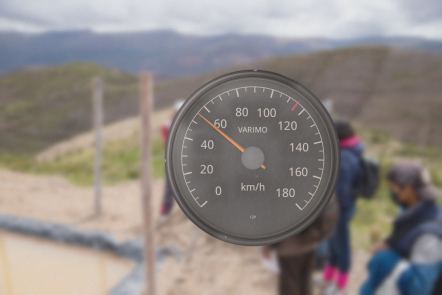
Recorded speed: 55
